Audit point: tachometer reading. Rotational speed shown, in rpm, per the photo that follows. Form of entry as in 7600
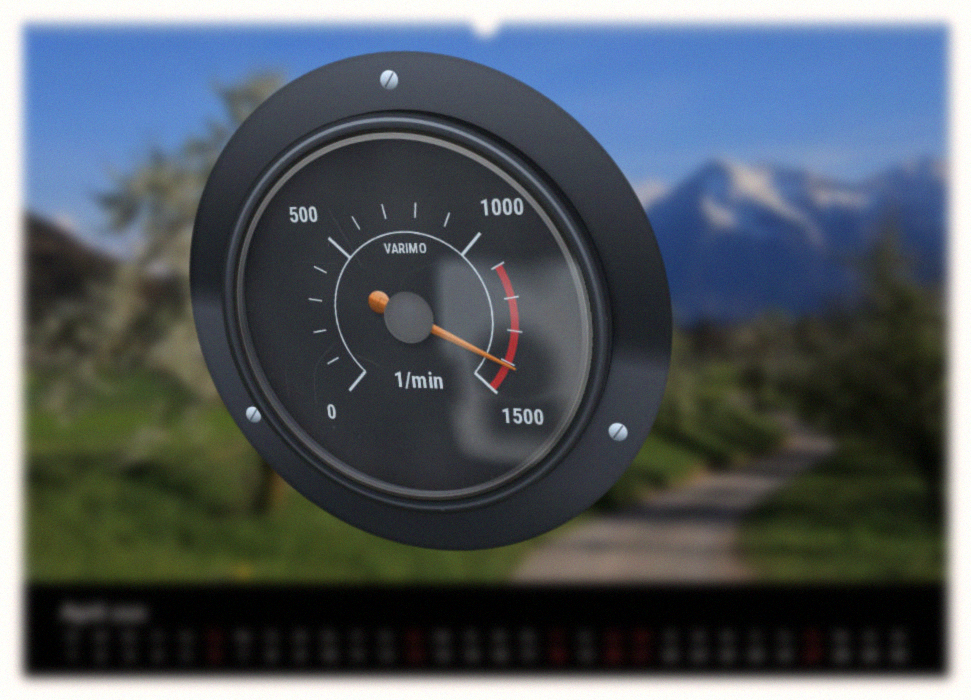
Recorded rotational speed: 1400
